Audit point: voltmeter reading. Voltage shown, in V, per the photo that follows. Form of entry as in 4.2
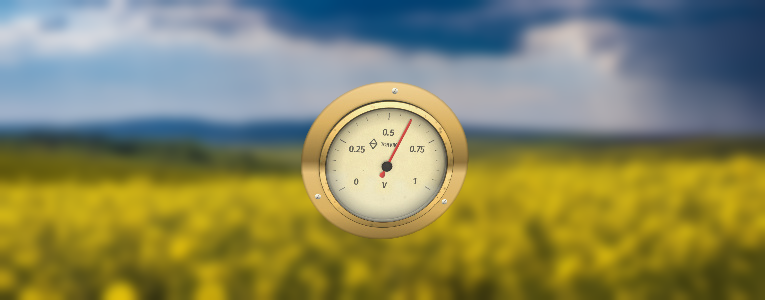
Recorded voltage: 0.6
